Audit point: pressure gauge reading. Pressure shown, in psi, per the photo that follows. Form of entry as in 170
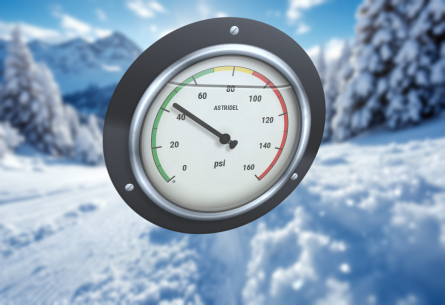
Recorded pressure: 45
